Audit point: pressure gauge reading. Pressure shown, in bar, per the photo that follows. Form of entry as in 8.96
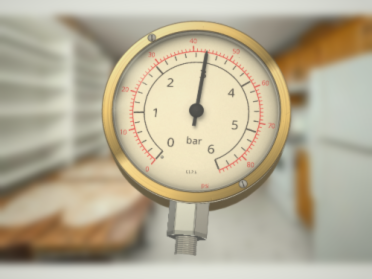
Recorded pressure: 3
